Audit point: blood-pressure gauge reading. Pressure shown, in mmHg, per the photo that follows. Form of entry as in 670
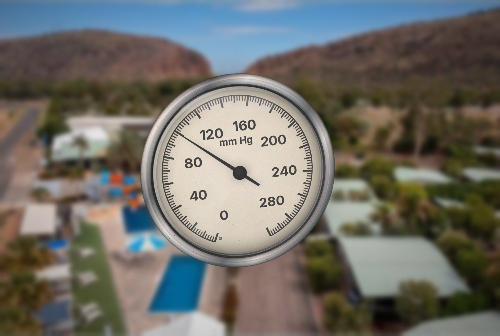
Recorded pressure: 100
